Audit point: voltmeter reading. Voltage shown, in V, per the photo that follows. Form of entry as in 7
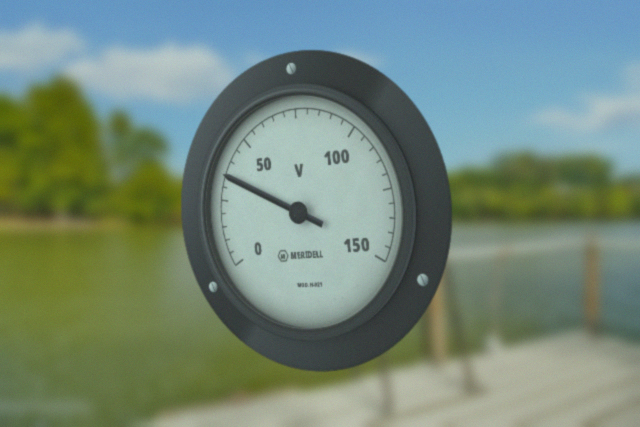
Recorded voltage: 35
